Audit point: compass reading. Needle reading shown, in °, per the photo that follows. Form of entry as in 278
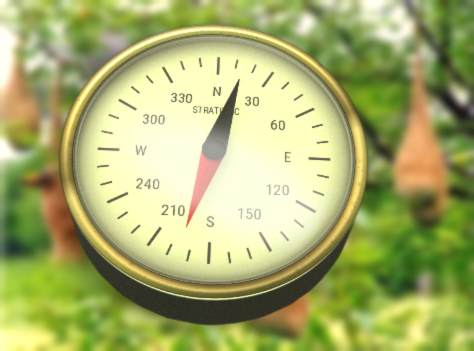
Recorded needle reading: 195
